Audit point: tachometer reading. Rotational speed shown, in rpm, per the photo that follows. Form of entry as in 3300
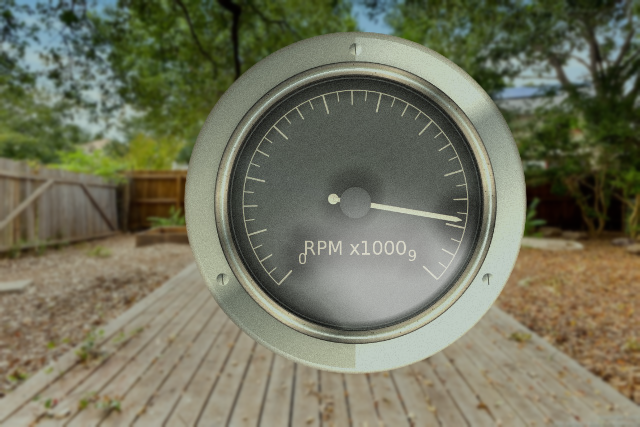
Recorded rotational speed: 7875
